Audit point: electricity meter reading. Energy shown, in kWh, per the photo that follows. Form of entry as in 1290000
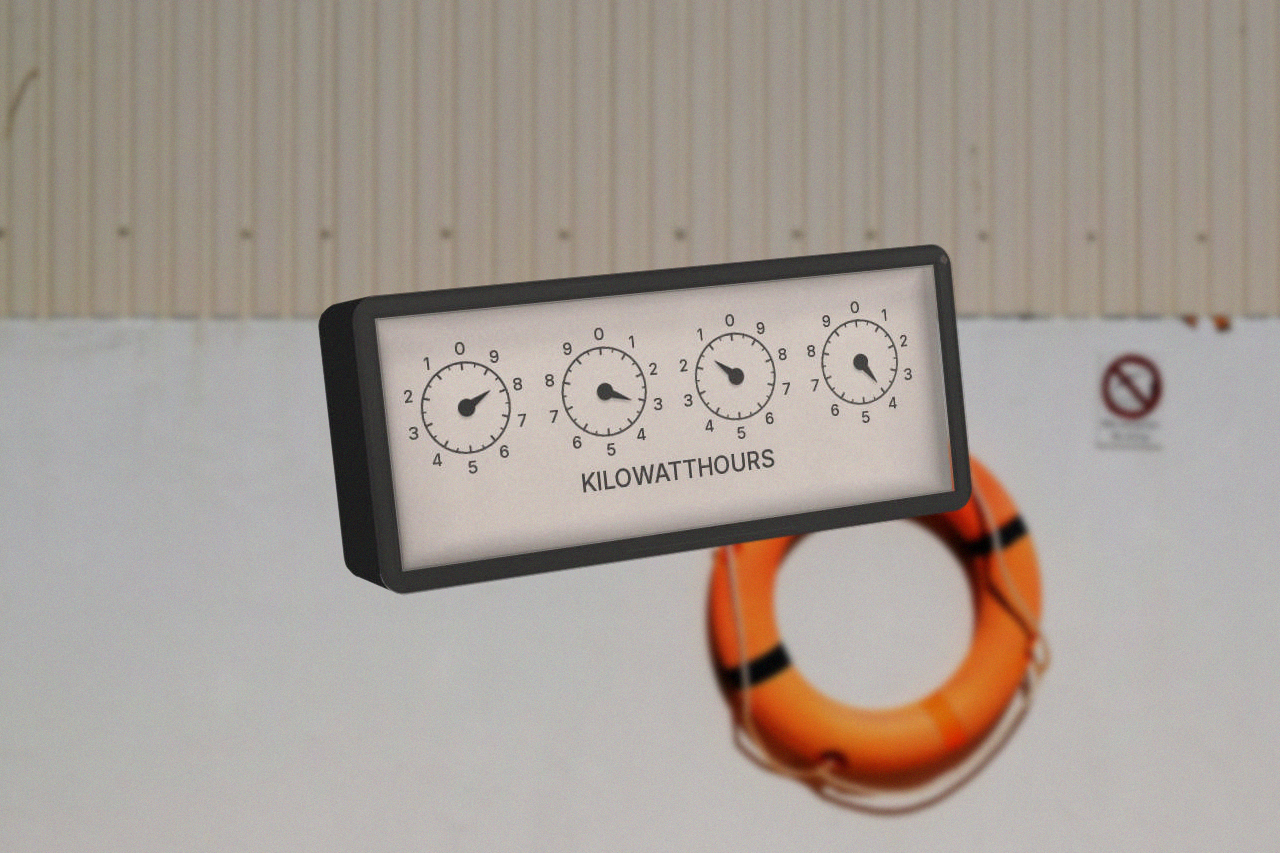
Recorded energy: 8314
